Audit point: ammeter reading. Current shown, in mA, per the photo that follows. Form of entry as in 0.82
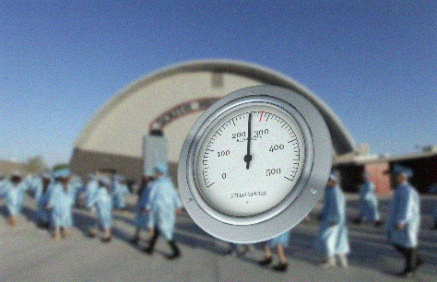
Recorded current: 250
